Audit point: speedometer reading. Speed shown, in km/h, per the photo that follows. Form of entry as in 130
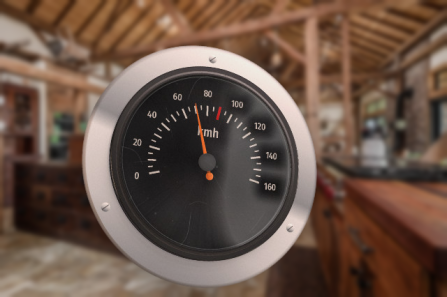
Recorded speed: 70
